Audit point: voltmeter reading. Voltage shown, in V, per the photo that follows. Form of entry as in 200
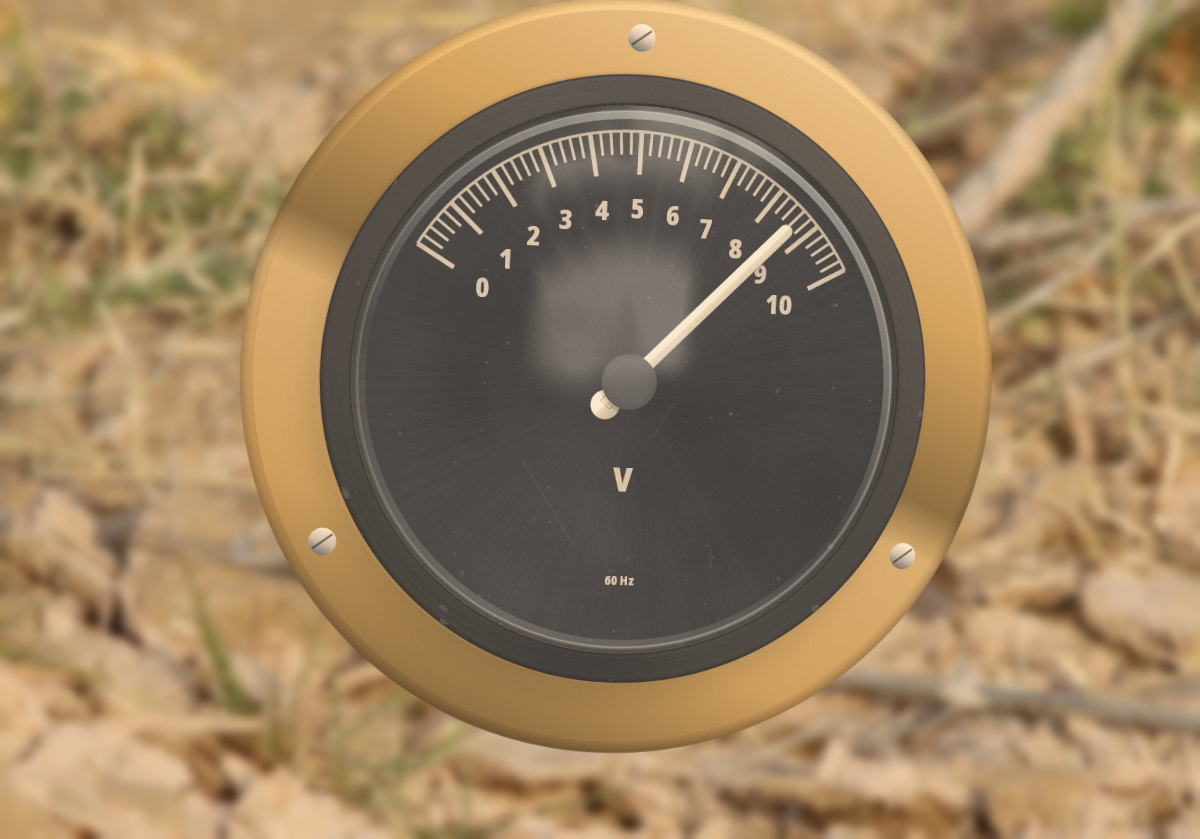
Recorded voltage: 8.6
